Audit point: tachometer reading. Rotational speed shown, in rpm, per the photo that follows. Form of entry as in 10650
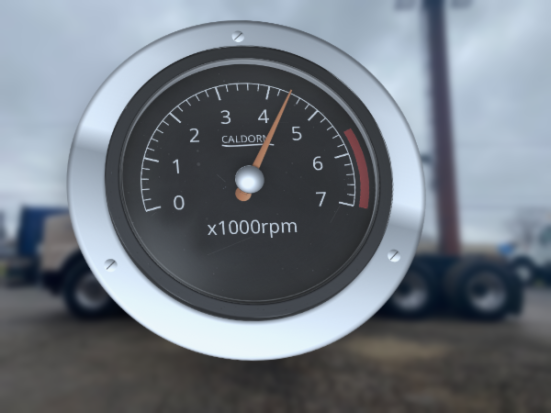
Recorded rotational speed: 4400
